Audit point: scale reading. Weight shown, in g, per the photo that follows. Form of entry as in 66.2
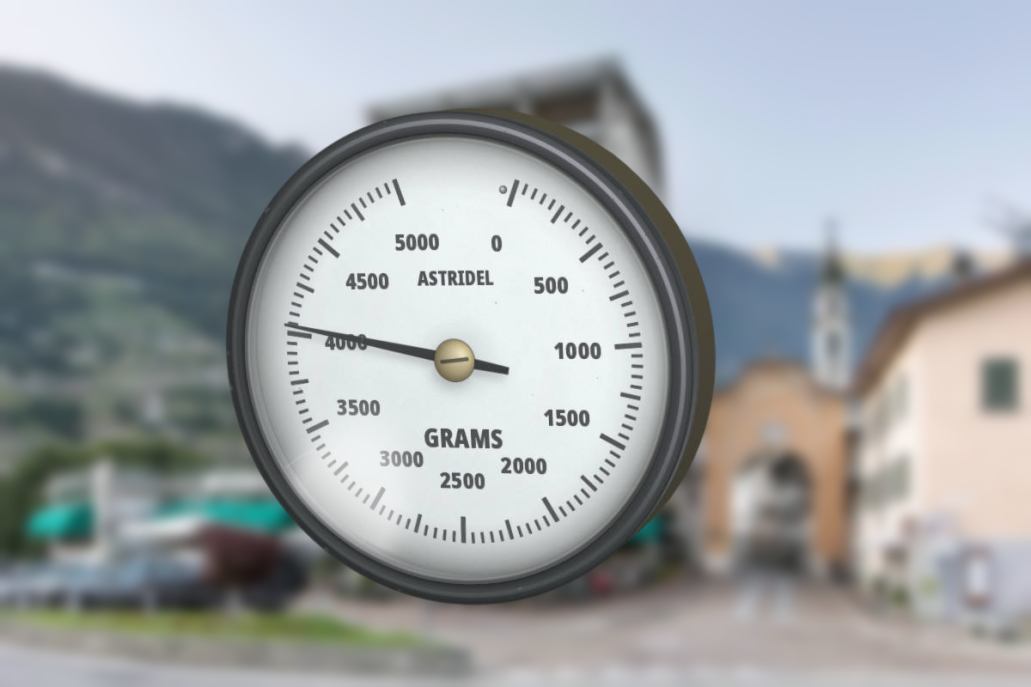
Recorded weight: 4050
